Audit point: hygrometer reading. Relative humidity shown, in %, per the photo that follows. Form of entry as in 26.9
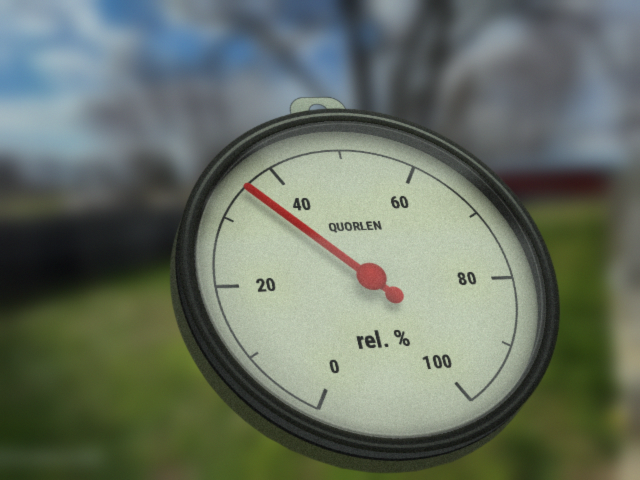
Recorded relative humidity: 35
